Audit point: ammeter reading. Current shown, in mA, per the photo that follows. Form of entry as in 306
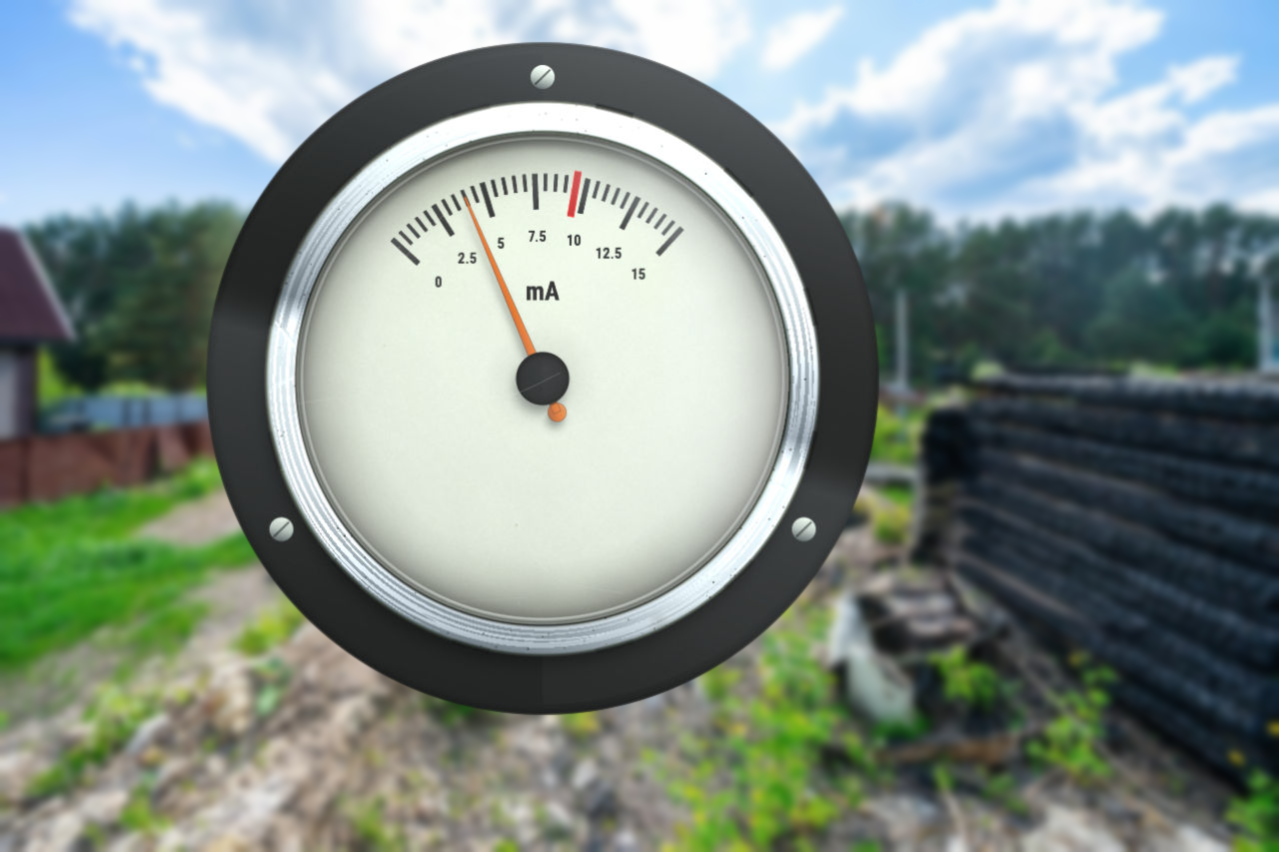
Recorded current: 4
